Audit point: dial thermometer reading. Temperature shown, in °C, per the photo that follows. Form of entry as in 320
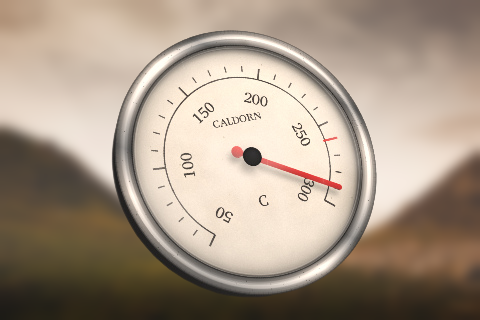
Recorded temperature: 290
